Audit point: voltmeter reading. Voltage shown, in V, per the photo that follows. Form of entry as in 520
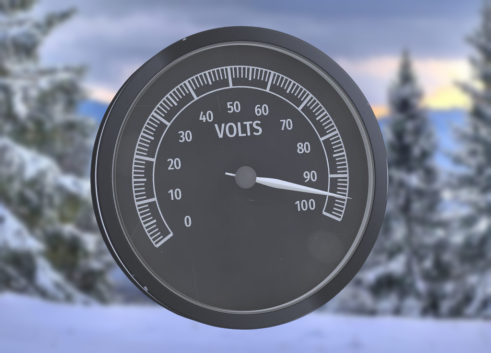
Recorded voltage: 95
